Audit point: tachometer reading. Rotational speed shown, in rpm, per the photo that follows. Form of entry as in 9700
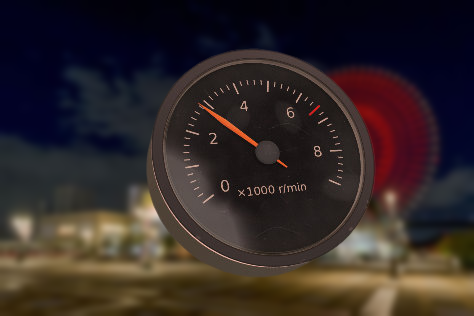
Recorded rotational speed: 2800
